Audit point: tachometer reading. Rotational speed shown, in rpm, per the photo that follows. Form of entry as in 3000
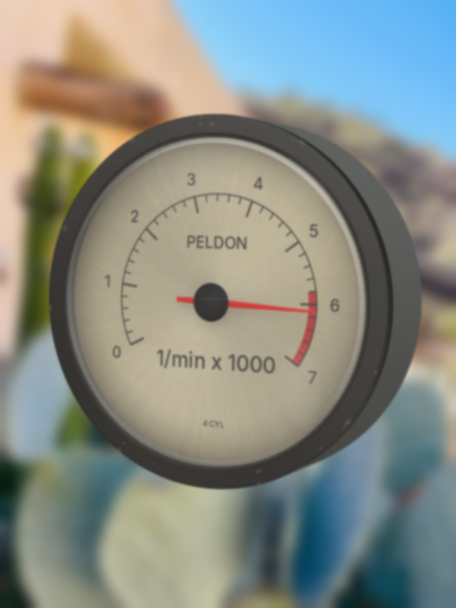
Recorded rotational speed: 6100
